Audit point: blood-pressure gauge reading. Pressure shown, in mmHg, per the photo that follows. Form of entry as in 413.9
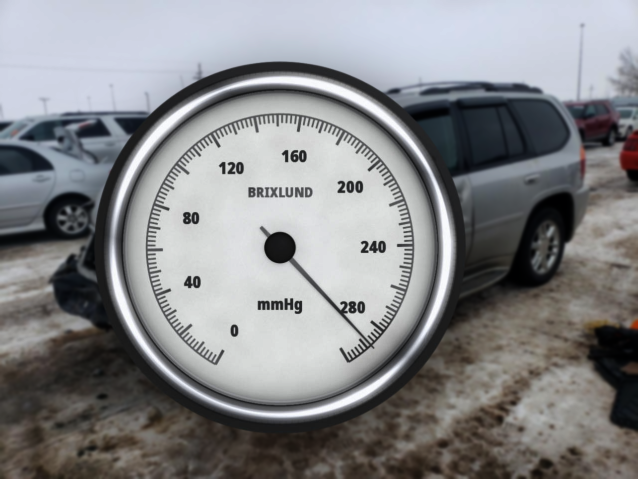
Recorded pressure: 288
